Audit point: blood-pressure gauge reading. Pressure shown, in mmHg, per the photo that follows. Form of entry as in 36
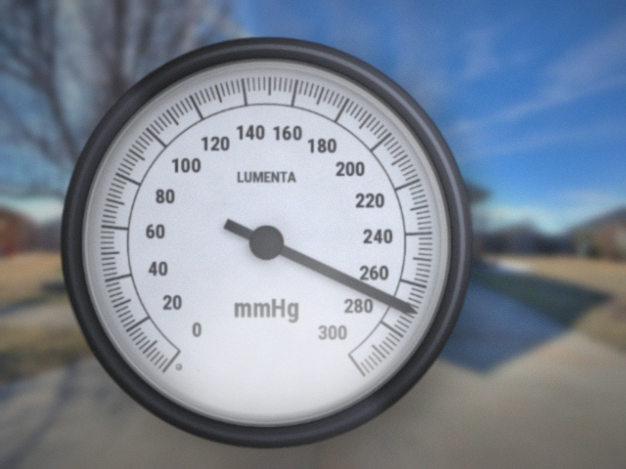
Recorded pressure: 270
